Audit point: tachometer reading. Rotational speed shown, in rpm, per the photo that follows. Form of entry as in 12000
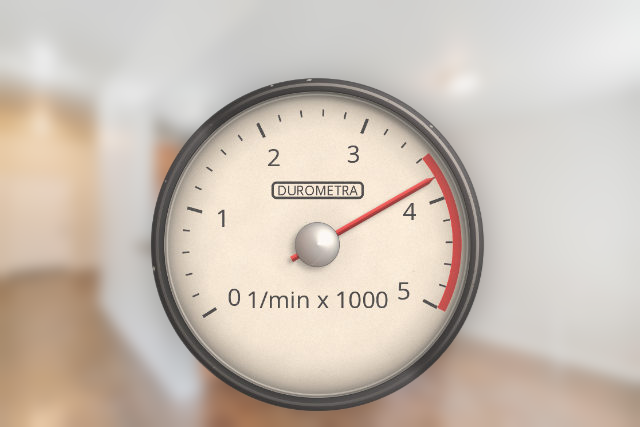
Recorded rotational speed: 3800
